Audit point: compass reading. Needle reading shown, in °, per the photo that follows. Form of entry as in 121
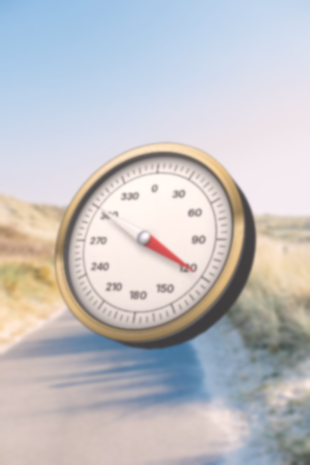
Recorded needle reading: 120
